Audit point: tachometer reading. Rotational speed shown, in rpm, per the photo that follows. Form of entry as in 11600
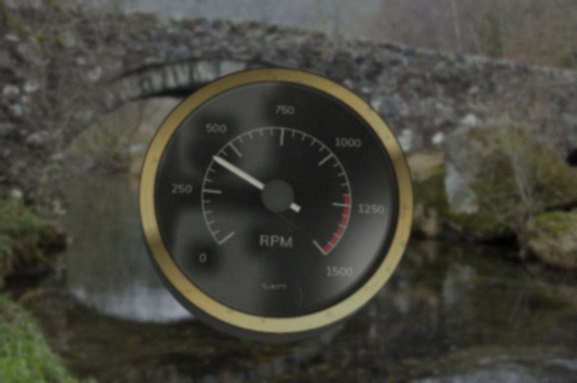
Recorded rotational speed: 400
